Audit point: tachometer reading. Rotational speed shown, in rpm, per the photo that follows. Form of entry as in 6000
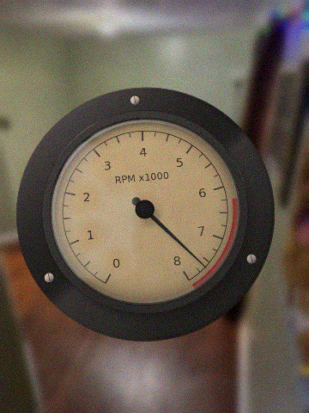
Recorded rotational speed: 7625
